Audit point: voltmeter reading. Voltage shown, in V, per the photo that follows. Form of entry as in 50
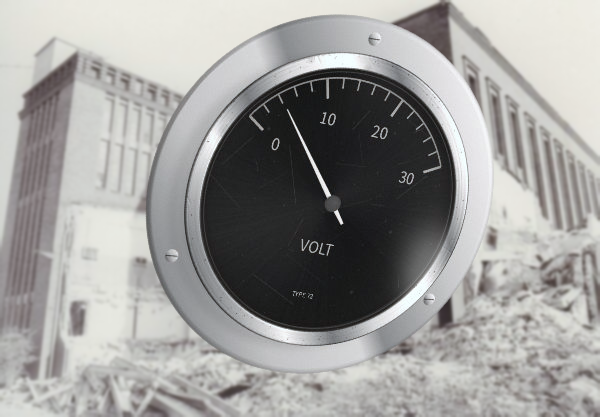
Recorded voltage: 4
